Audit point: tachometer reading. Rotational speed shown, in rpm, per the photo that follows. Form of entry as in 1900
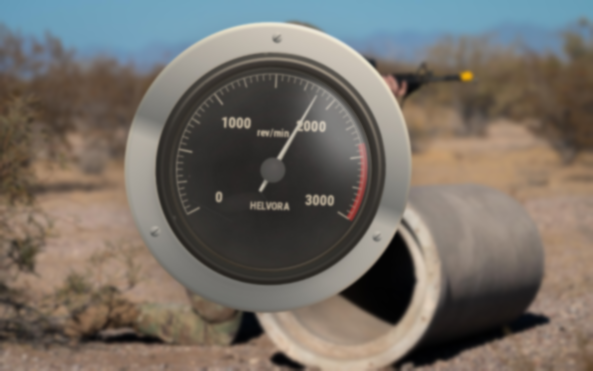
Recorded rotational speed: 1850
